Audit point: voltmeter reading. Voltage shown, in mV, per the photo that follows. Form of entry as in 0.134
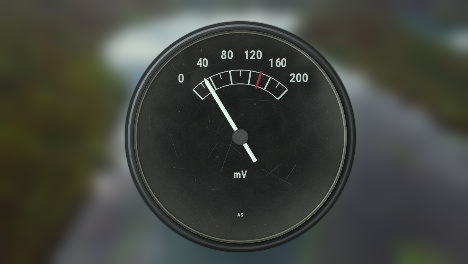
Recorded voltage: 30
